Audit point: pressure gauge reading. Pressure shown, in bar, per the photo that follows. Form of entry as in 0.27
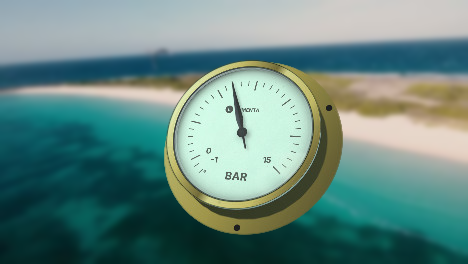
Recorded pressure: 6
